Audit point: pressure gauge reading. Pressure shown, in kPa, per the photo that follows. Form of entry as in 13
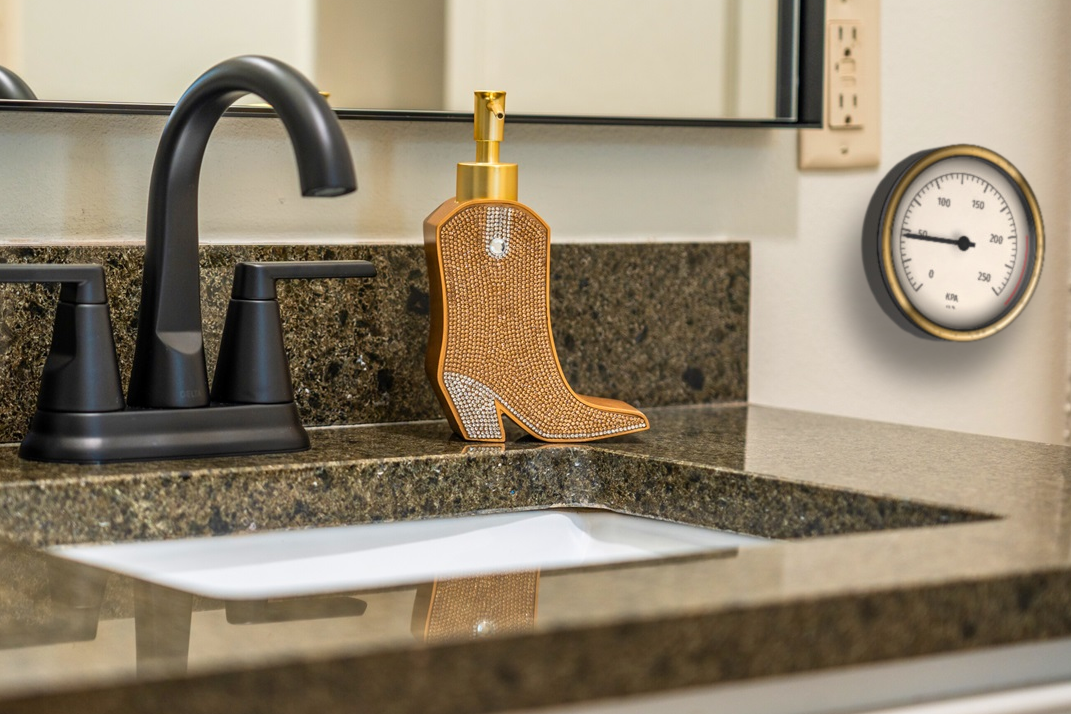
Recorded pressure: 45
